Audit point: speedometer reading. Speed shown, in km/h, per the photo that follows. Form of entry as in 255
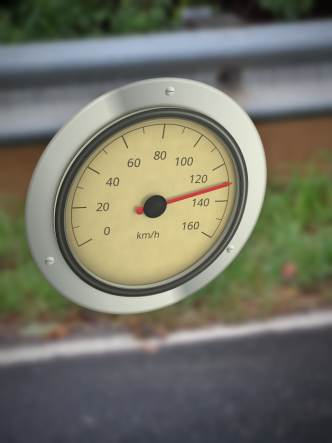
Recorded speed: 130
